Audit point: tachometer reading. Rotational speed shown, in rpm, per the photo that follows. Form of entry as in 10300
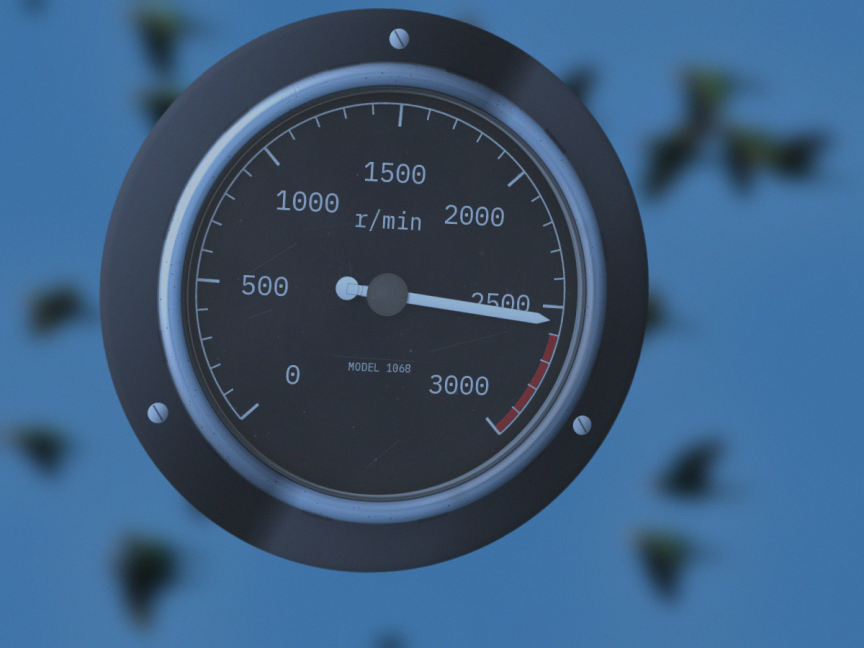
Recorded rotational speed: 2550
